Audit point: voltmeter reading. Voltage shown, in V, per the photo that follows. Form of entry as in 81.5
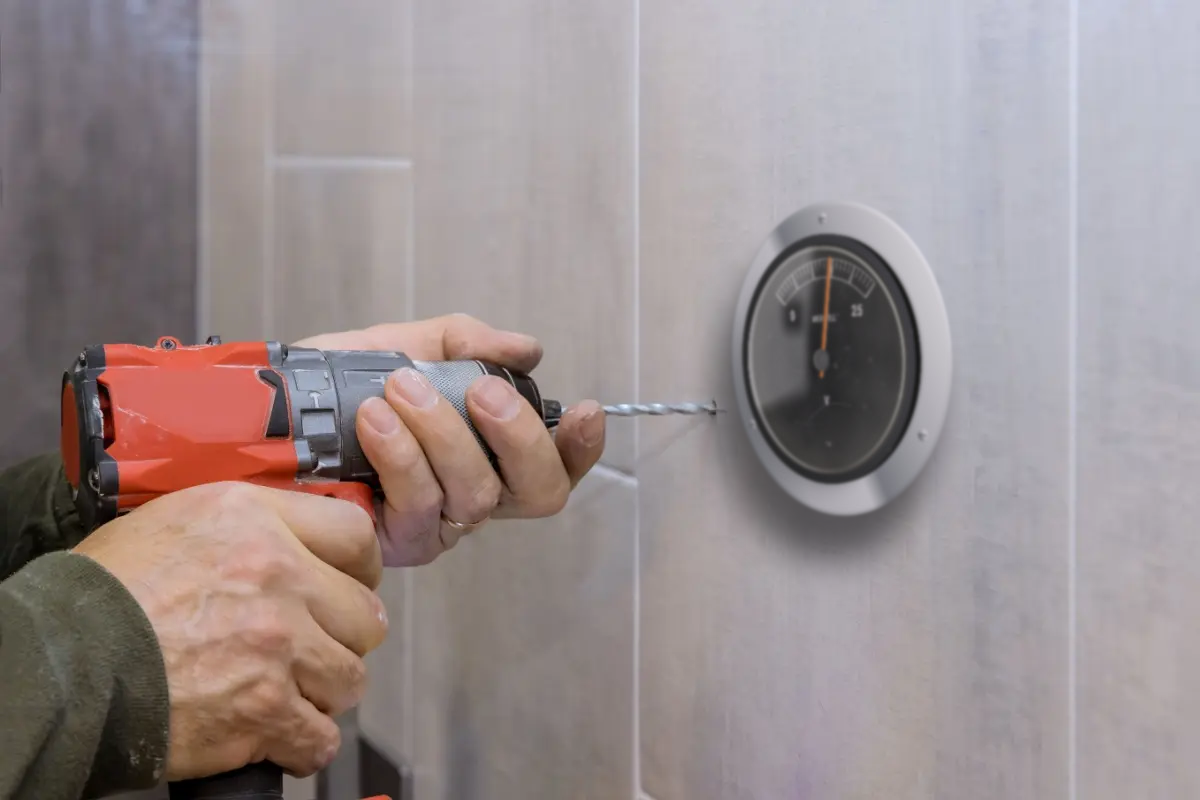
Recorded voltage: 15
